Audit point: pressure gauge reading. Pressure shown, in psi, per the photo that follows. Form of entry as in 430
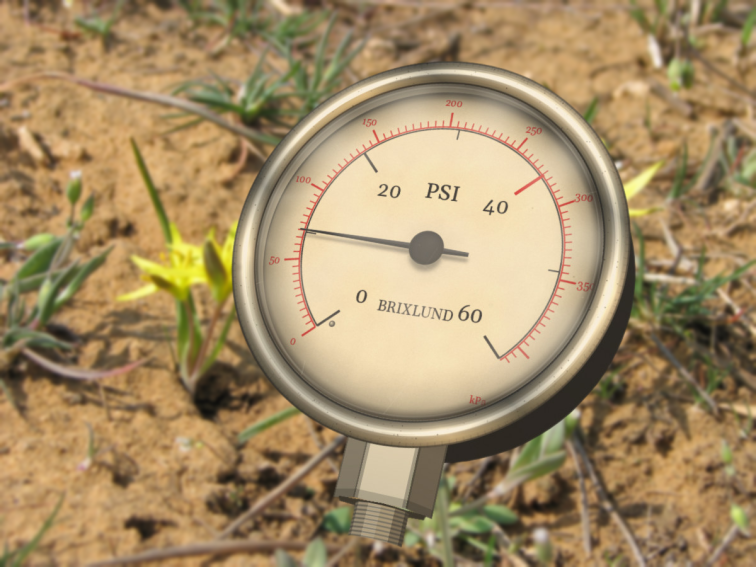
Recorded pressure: 10
